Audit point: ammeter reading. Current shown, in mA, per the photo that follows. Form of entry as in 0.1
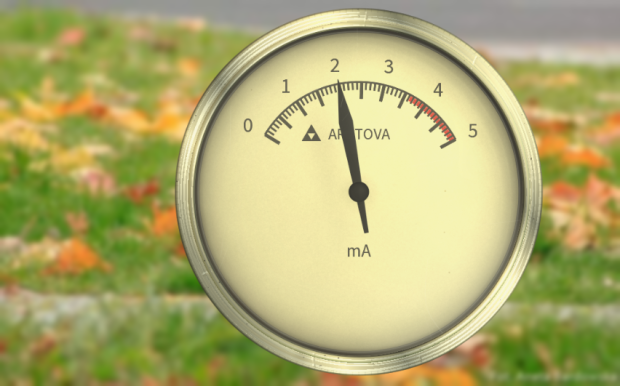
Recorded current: 2
